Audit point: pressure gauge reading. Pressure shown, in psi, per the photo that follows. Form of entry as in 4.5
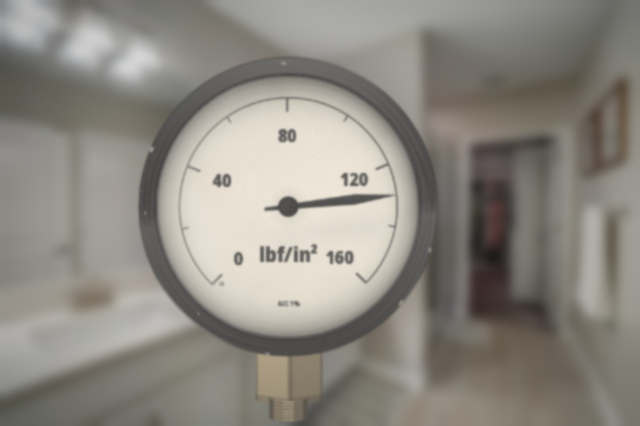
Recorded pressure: 130
